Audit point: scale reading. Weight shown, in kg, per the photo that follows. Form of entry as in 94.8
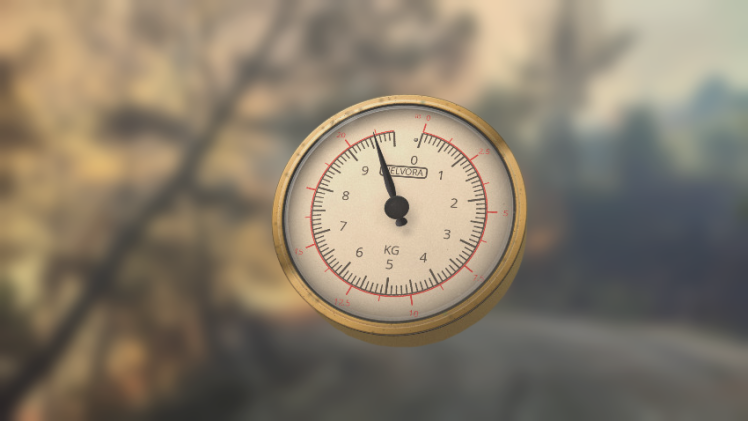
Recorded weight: 9.6
